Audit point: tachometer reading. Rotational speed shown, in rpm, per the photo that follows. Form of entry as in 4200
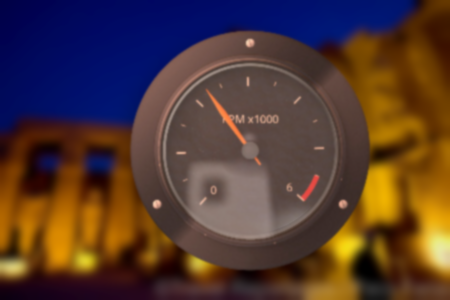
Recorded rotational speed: 2250
